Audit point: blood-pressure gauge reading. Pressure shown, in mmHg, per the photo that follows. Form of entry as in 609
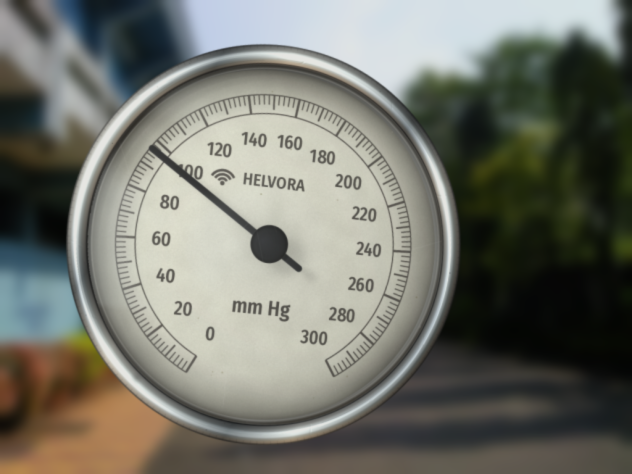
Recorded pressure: 96
